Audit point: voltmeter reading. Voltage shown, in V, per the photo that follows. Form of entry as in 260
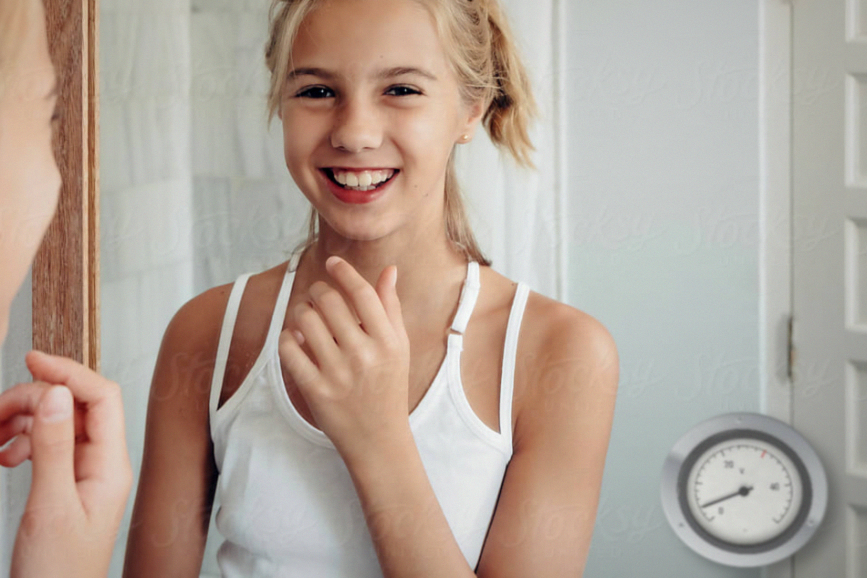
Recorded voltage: 4
